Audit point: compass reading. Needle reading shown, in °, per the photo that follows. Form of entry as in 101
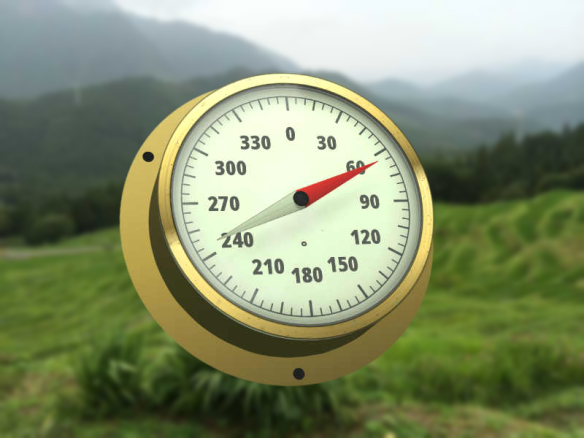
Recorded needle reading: 65
